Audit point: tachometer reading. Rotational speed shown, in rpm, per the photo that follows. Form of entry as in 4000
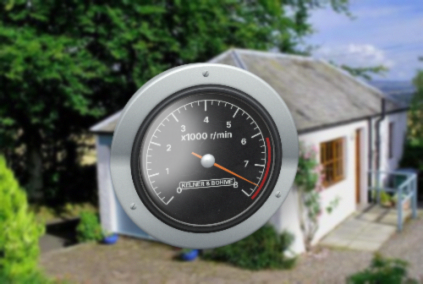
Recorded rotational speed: 7600
